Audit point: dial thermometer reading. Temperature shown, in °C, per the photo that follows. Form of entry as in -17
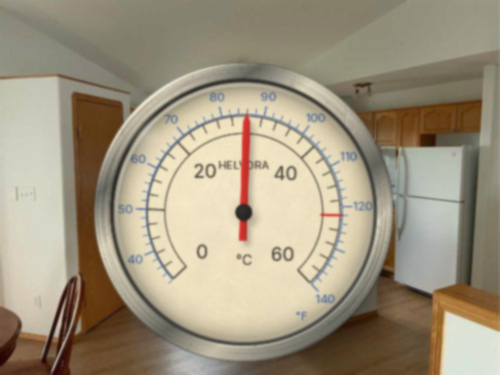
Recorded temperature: 30
